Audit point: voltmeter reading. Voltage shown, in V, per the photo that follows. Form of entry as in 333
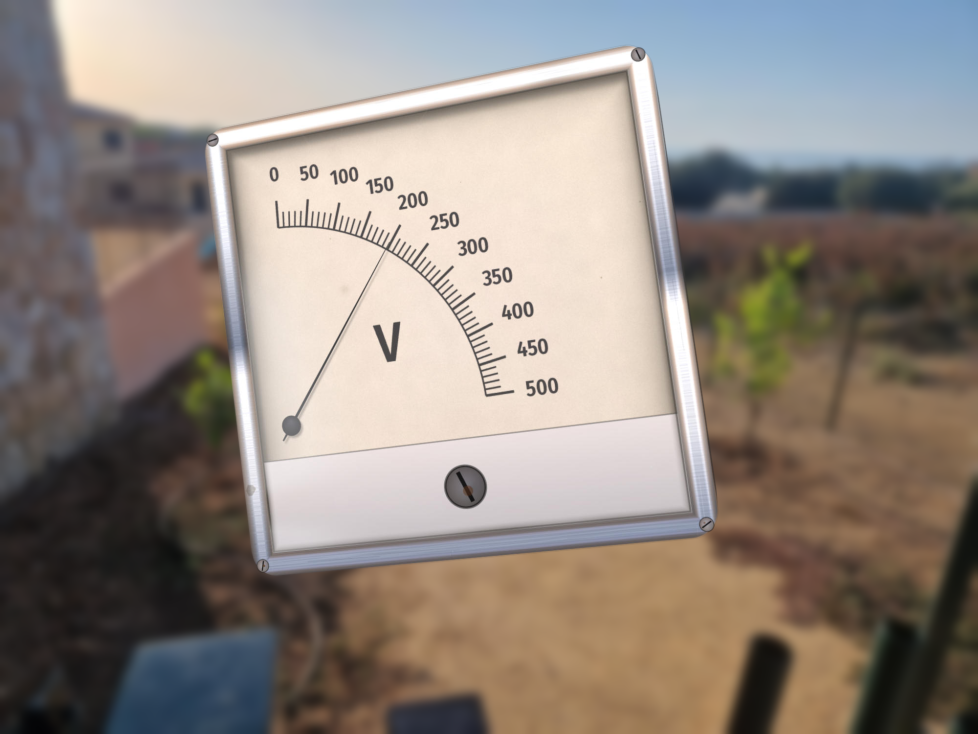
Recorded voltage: 200
